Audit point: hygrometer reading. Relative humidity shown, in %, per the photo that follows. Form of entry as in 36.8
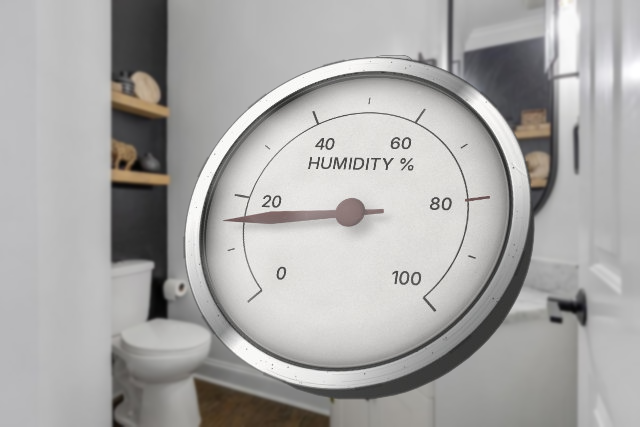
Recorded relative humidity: 15
